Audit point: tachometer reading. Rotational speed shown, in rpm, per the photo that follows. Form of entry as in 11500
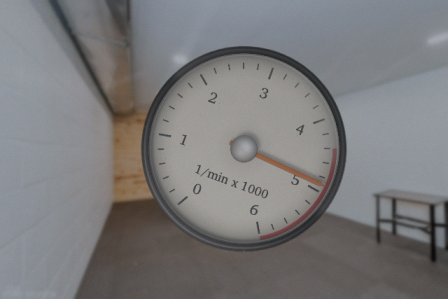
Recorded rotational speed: 4900
